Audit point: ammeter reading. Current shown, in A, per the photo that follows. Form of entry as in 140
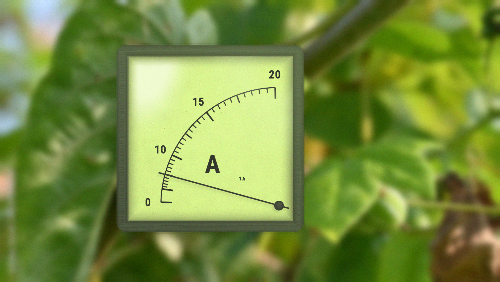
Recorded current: 7.5
